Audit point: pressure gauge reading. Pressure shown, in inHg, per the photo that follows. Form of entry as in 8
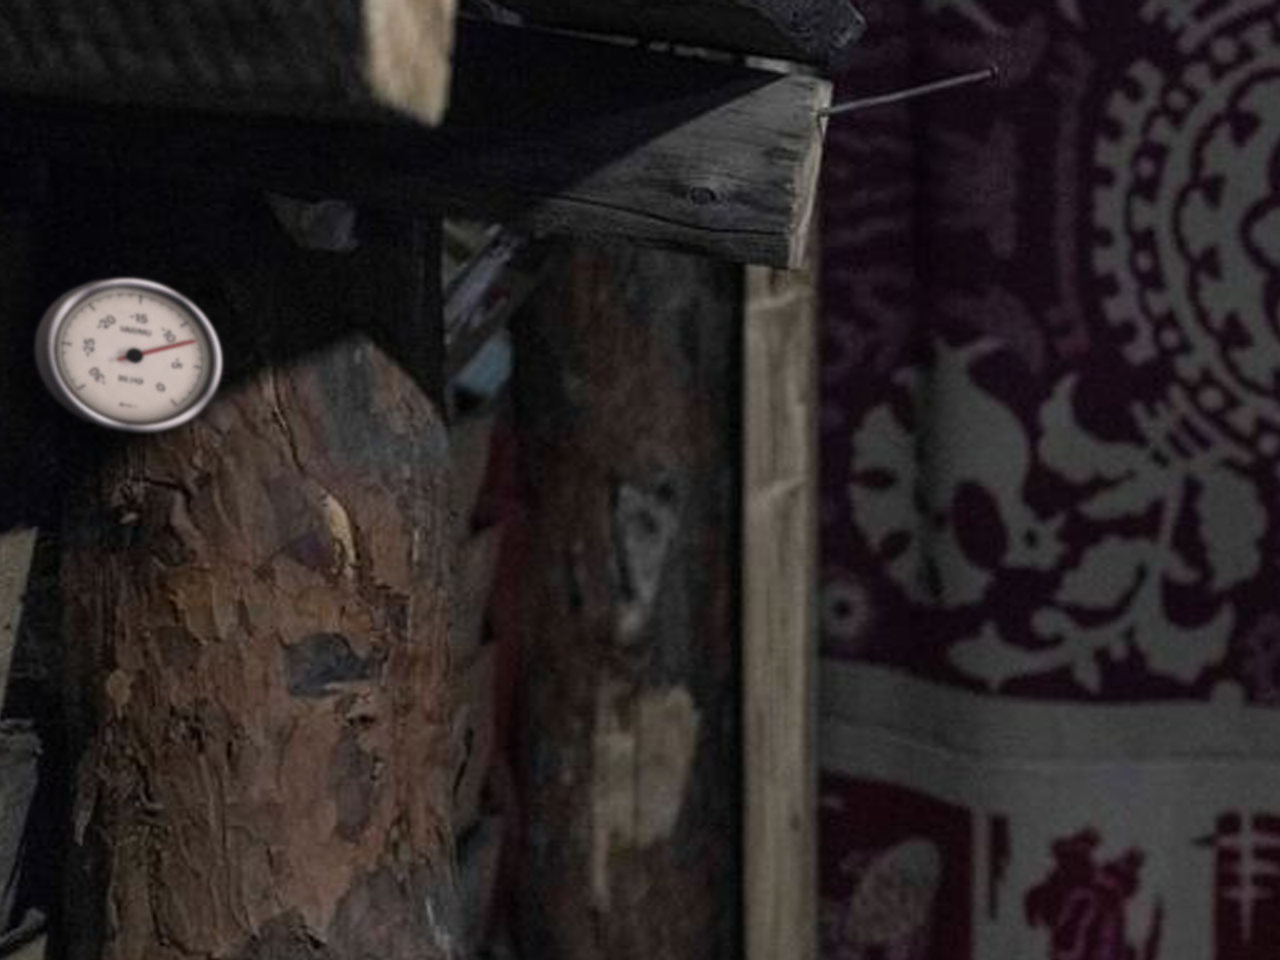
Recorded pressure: -8
